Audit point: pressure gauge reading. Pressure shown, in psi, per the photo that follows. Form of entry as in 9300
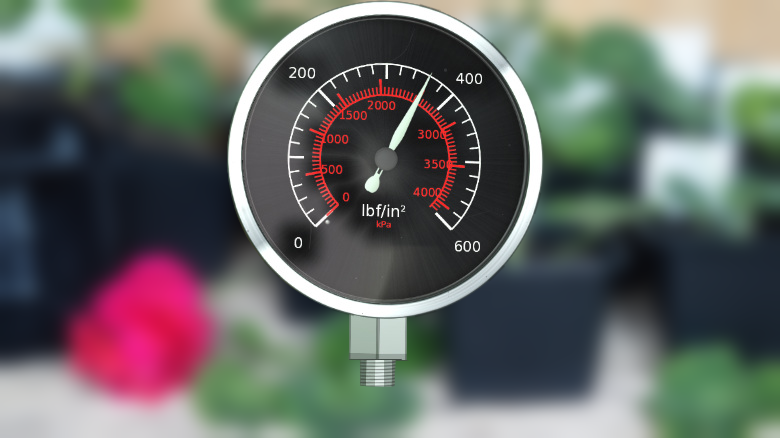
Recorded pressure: 360
